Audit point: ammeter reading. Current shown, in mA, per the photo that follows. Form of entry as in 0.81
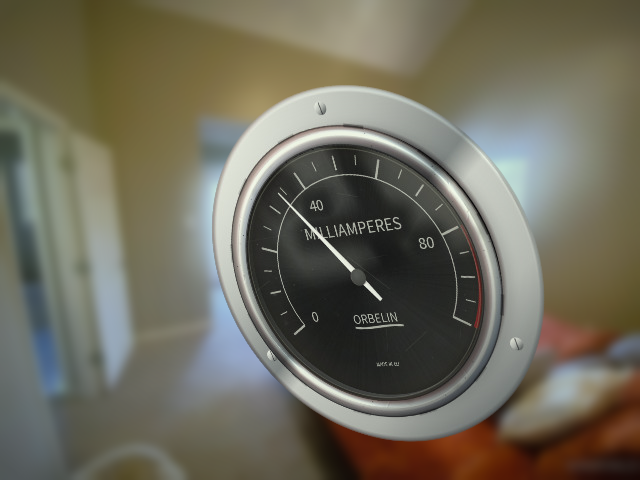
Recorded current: 35
